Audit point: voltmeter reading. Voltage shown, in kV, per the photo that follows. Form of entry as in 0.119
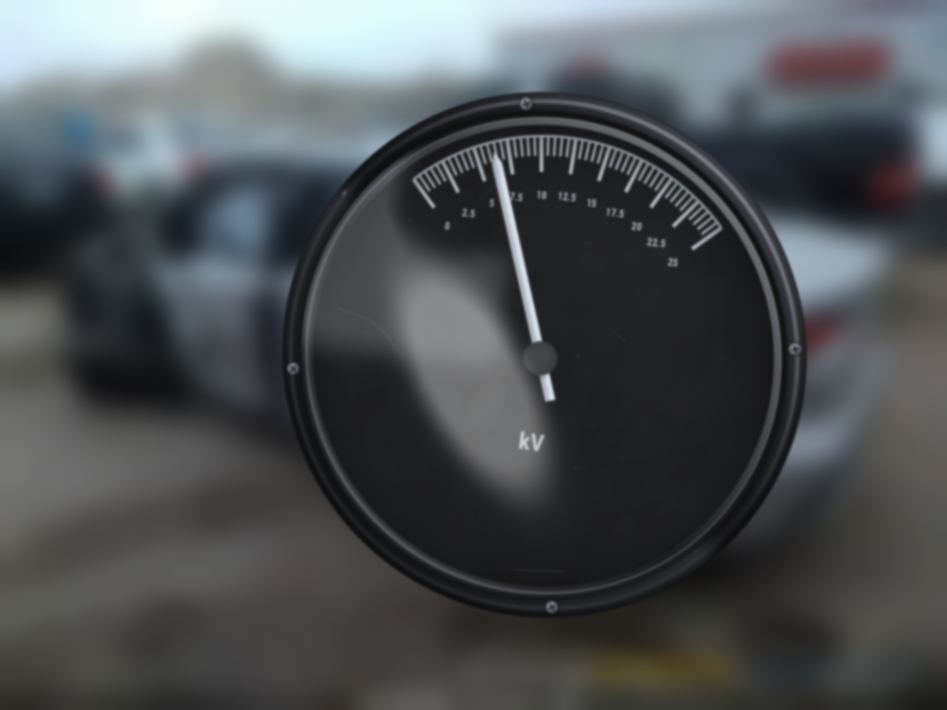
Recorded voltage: 6.5
